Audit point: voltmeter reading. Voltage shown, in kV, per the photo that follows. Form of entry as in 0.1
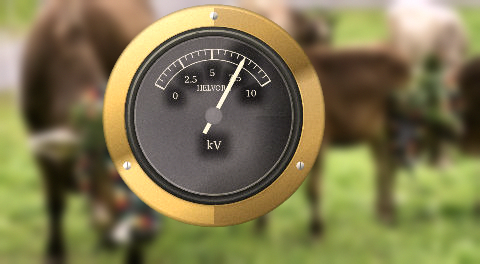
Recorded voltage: 7.5
